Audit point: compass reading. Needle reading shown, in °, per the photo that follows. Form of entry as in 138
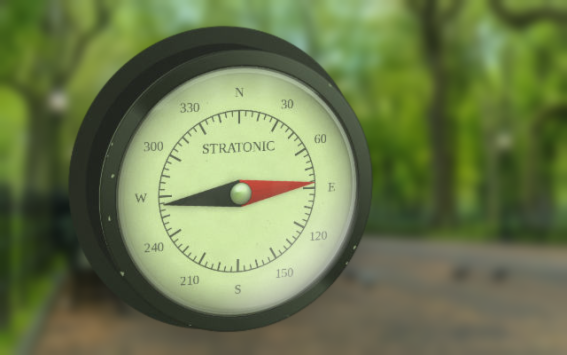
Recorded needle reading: 85
